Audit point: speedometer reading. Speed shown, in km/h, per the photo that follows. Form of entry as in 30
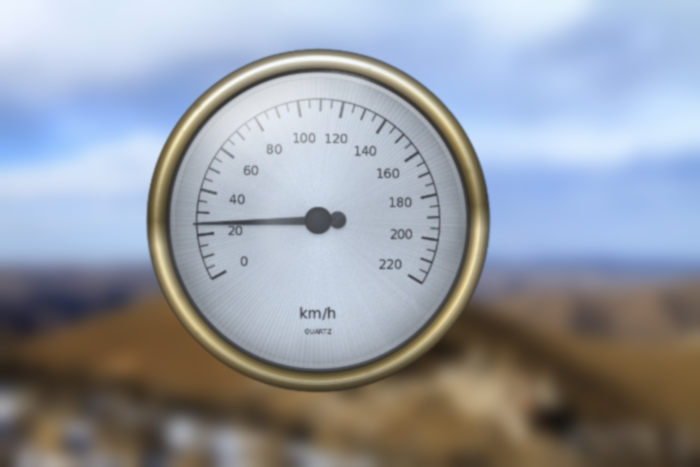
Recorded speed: 25
